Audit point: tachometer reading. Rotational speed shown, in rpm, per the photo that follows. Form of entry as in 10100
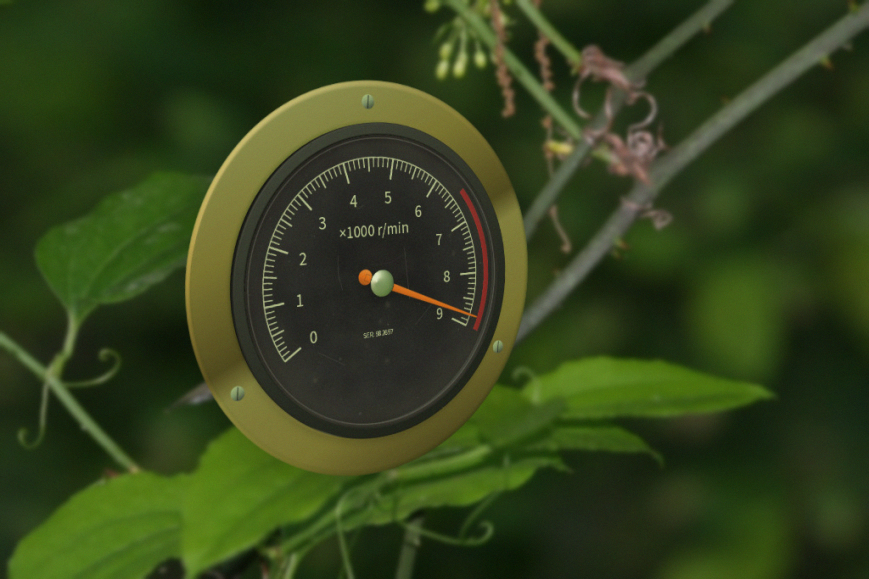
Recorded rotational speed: 8800
